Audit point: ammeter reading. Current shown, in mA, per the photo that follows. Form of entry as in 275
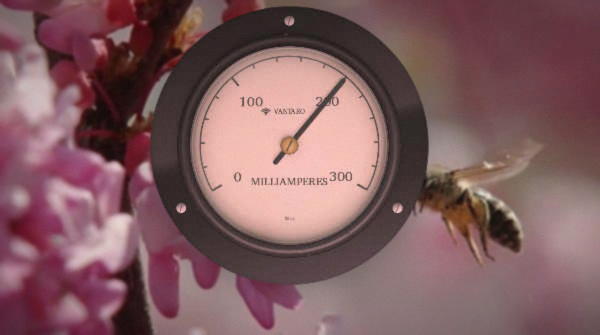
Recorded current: 200
